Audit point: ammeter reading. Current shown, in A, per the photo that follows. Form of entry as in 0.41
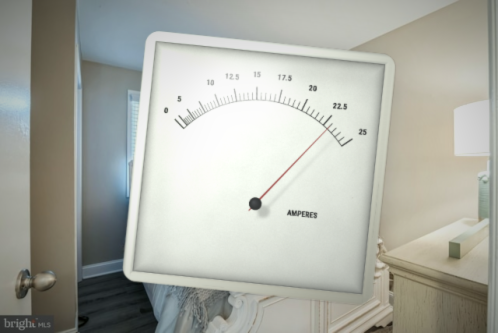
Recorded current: 23
